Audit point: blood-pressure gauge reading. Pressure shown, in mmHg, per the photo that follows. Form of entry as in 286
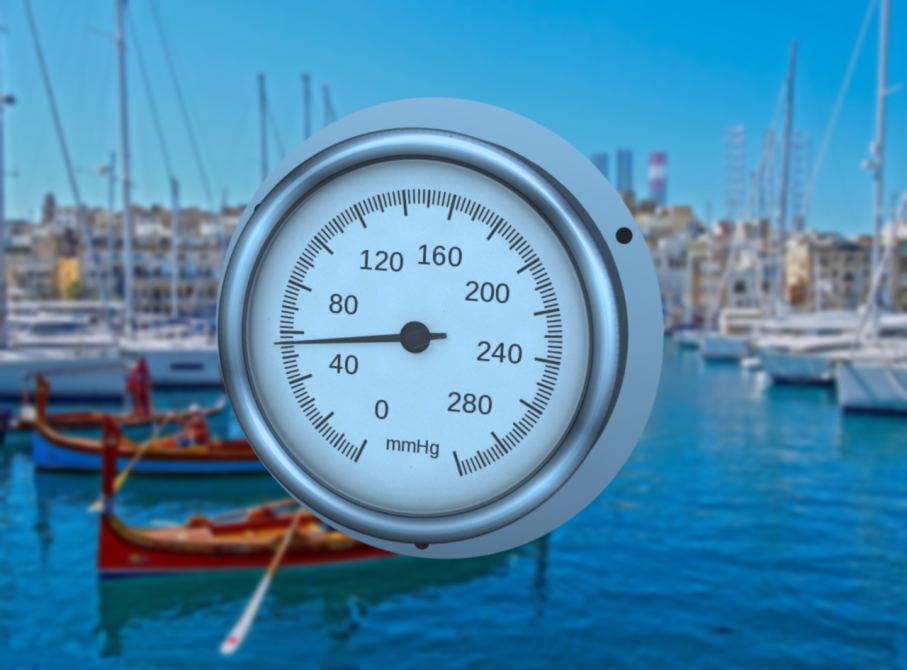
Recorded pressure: 56
